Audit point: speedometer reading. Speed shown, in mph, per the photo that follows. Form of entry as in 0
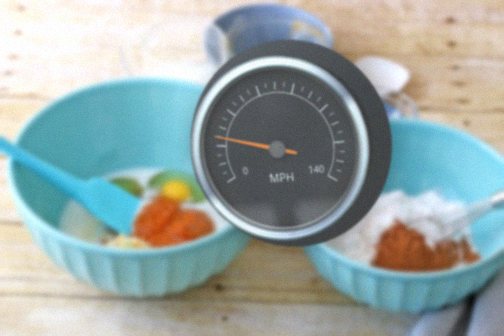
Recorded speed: 25
